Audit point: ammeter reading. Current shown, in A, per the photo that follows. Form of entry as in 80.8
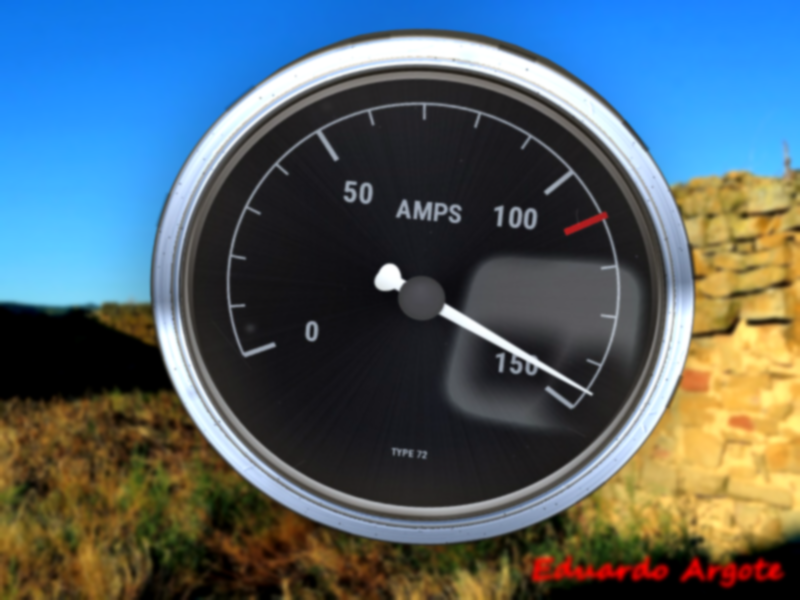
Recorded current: 145
